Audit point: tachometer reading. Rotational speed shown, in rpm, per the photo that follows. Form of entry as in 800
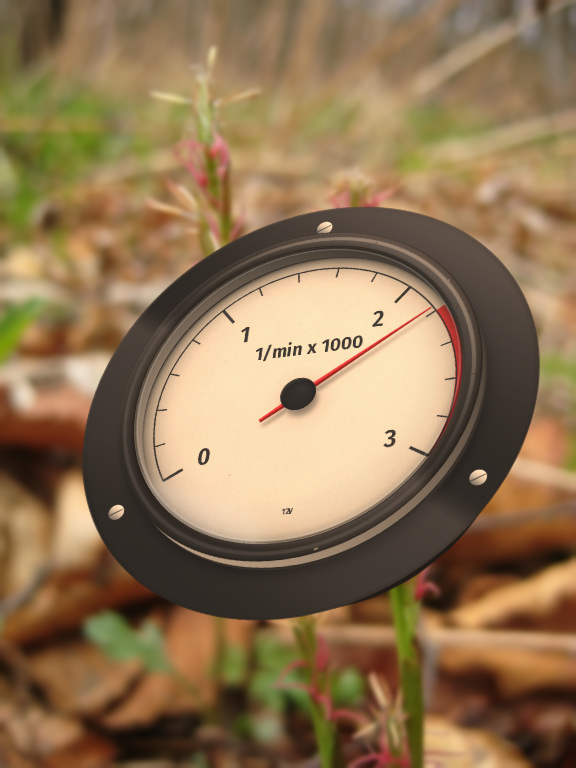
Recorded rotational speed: 2200
